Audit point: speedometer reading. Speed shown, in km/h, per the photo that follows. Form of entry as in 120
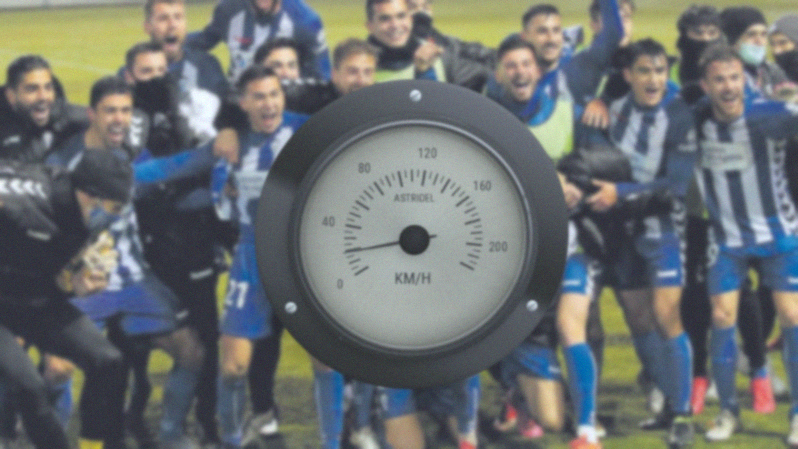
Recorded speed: 20
